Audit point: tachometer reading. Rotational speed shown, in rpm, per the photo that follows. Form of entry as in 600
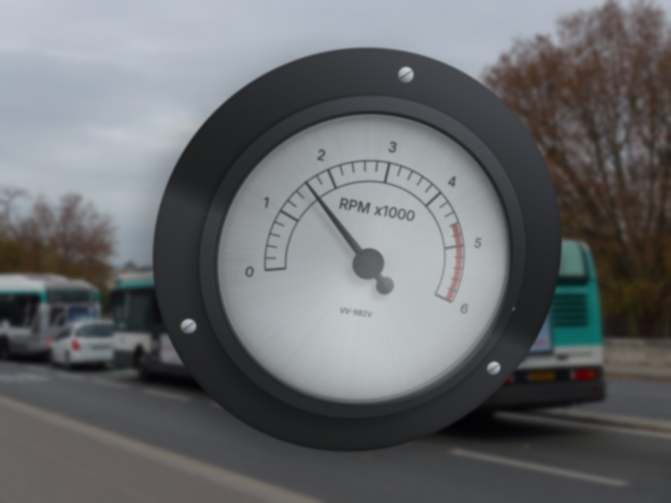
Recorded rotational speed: 1600
